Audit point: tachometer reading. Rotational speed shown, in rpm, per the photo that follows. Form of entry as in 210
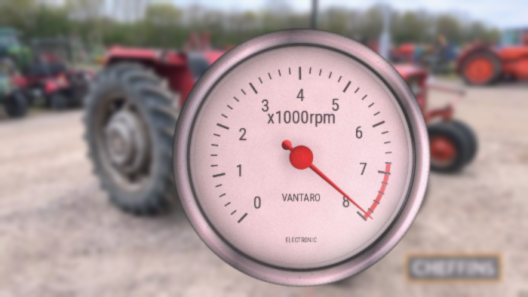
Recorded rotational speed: 7900
